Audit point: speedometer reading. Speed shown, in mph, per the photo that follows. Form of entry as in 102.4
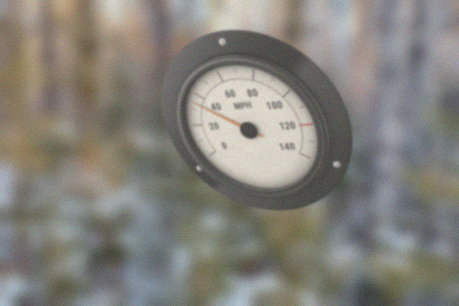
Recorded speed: 35
